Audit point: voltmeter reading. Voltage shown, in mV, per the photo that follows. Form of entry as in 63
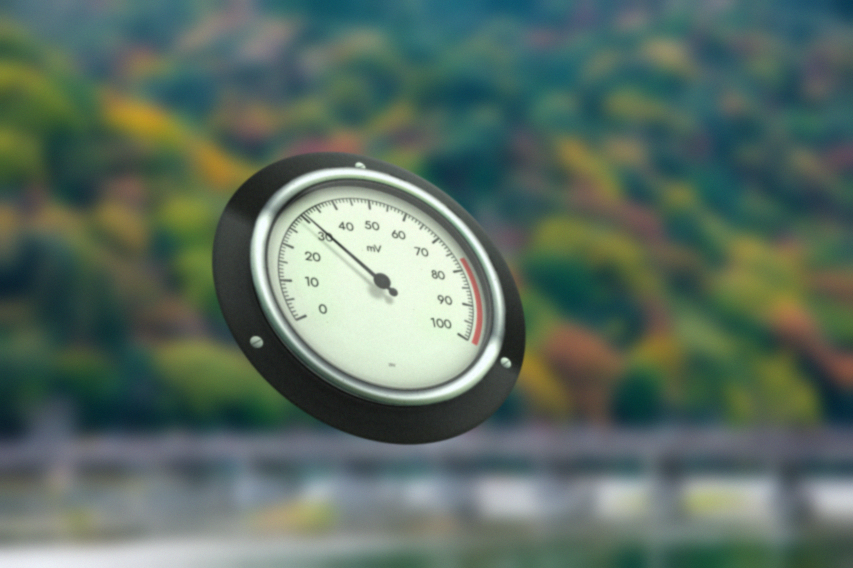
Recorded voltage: 30
